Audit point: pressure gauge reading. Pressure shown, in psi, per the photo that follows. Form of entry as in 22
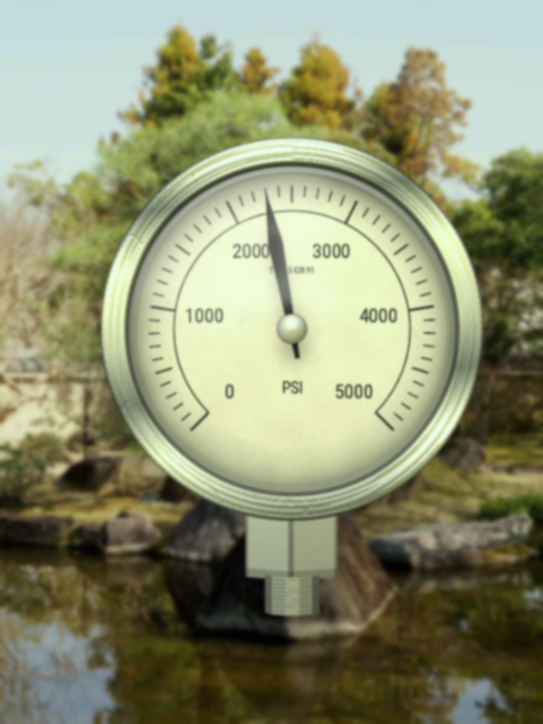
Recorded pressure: 2300
